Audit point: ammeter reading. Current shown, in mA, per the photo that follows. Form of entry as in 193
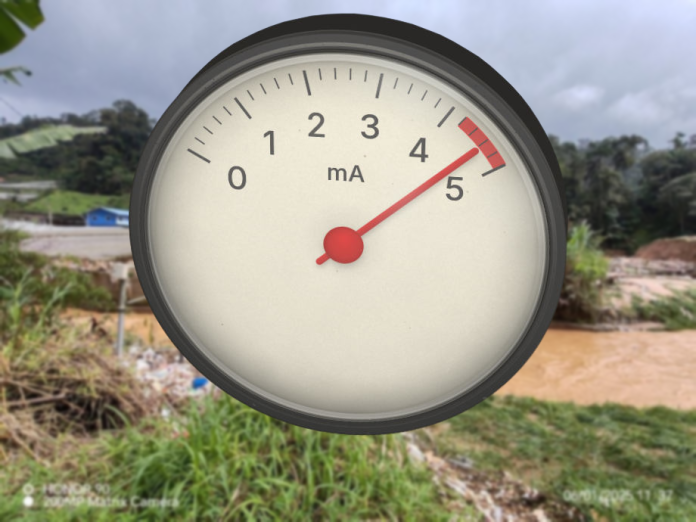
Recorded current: 4.6
